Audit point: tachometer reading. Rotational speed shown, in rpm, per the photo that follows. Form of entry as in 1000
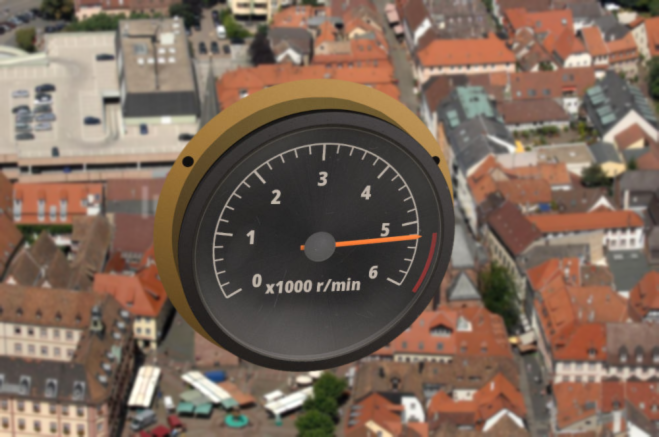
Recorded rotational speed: 5200
